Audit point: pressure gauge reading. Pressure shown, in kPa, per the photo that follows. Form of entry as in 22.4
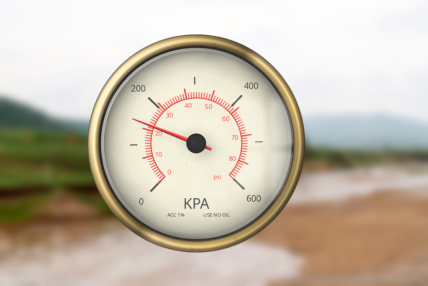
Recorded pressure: 150
